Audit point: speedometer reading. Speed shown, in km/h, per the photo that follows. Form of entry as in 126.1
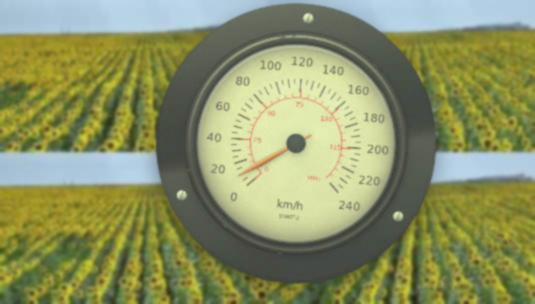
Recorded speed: 10
